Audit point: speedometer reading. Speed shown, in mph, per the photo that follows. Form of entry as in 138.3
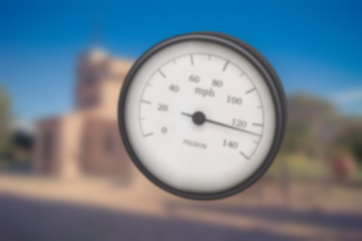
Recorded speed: 125
